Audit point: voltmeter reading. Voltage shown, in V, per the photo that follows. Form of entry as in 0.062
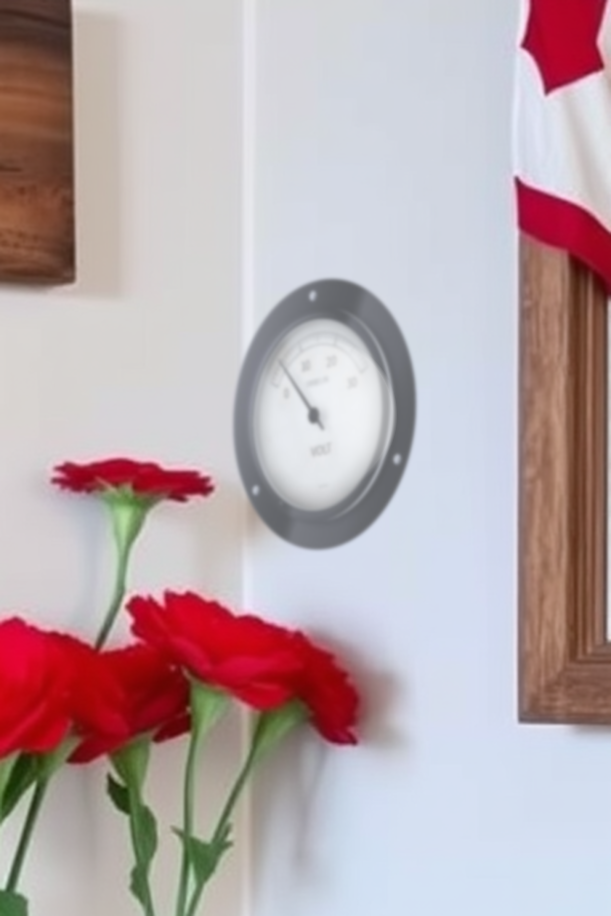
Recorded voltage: 5
